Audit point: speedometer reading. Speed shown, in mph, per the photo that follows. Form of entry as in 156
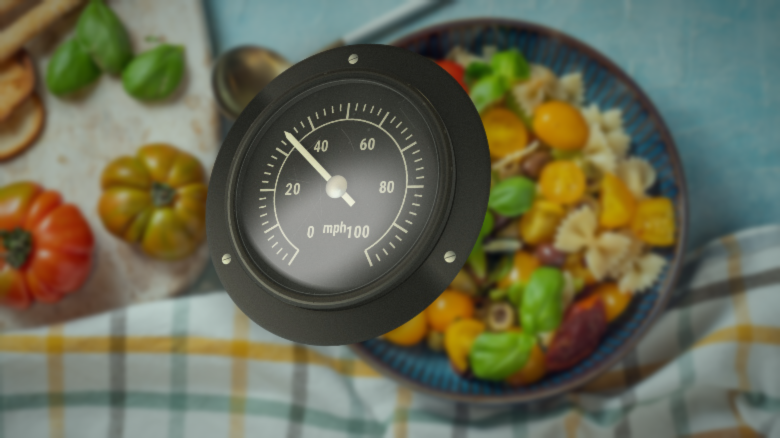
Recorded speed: 34
